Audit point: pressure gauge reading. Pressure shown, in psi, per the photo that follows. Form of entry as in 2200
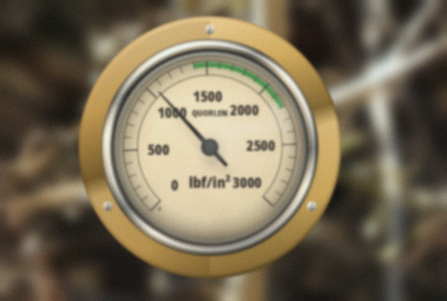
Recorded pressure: 1050
